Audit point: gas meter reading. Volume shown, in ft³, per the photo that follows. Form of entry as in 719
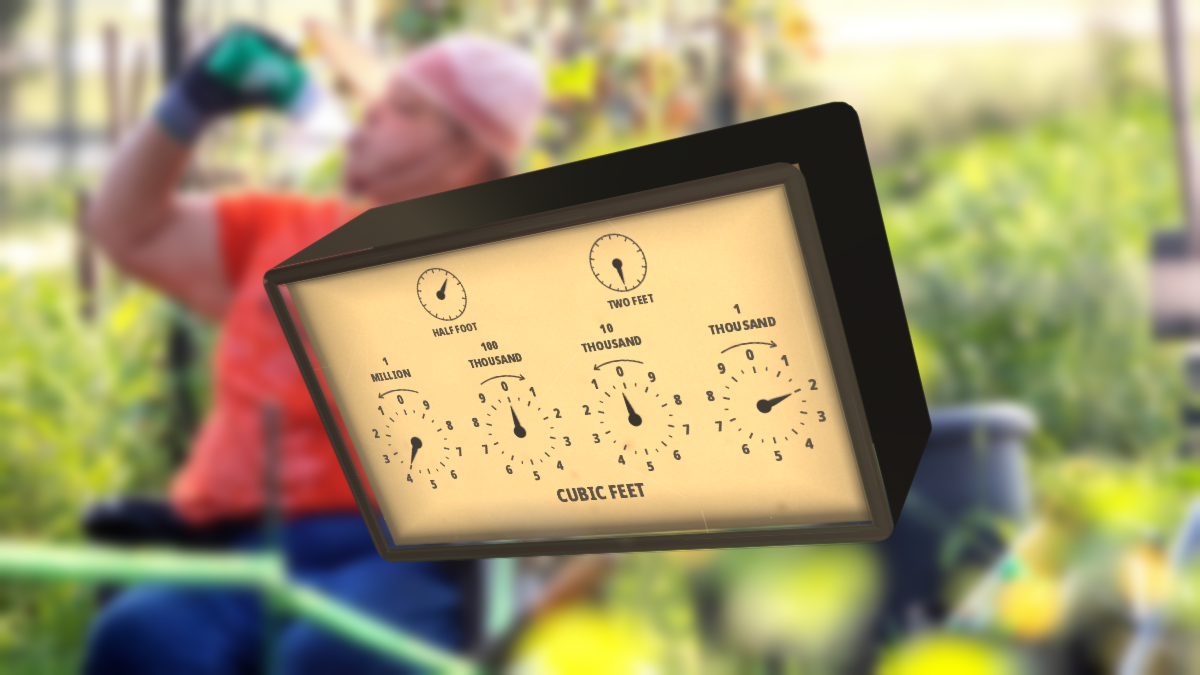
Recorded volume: 400200
